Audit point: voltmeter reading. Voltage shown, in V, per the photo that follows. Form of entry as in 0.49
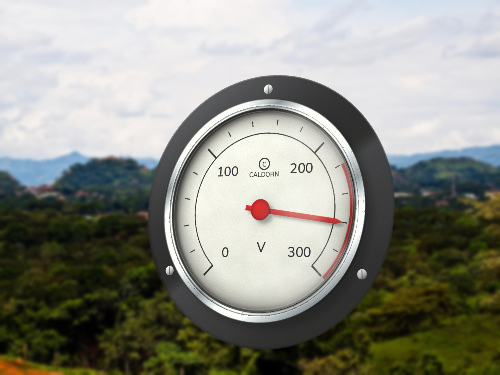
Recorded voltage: 260
